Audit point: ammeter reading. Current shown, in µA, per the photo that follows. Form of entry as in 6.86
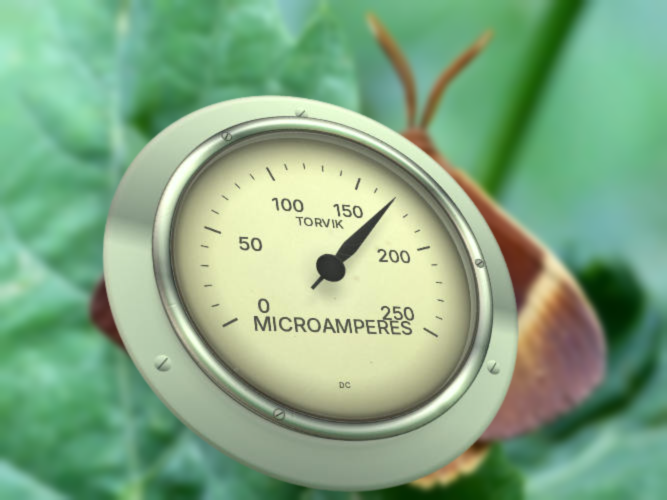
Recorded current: 170
